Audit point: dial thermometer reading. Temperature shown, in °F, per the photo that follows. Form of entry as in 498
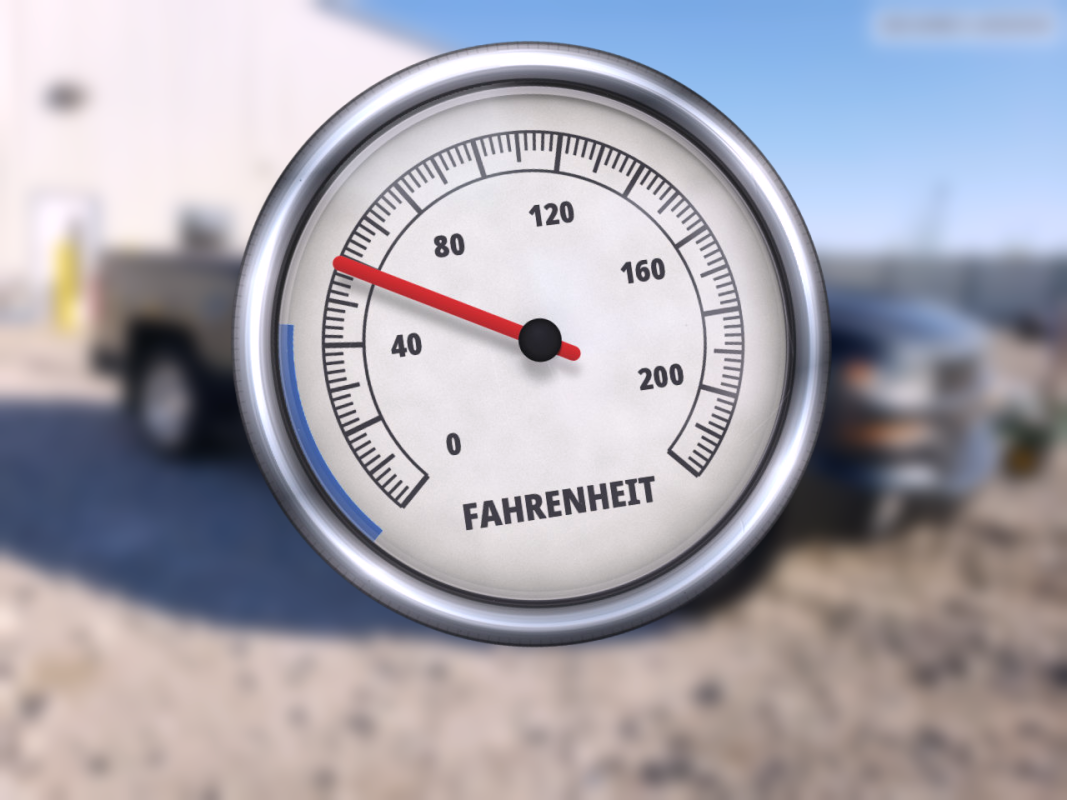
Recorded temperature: 58
